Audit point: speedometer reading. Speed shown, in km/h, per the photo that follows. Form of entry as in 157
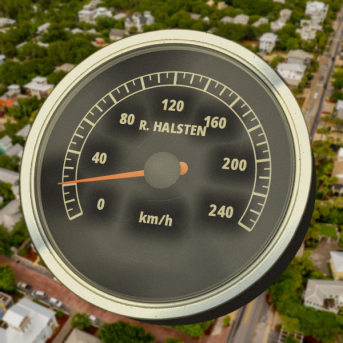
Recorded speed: 20
